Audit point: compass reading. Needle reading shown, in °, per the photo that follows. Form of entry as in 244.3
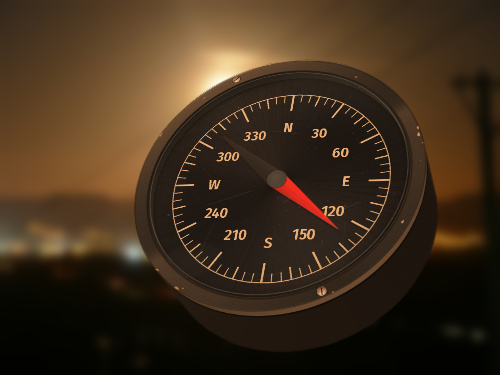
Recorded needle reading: 130
